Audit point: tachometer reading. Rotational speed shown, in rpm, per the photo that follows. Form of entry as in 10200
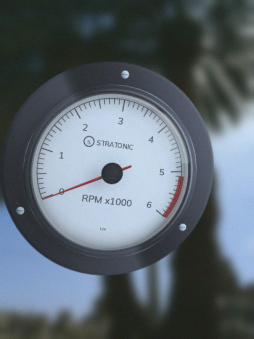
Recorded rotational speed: 0
